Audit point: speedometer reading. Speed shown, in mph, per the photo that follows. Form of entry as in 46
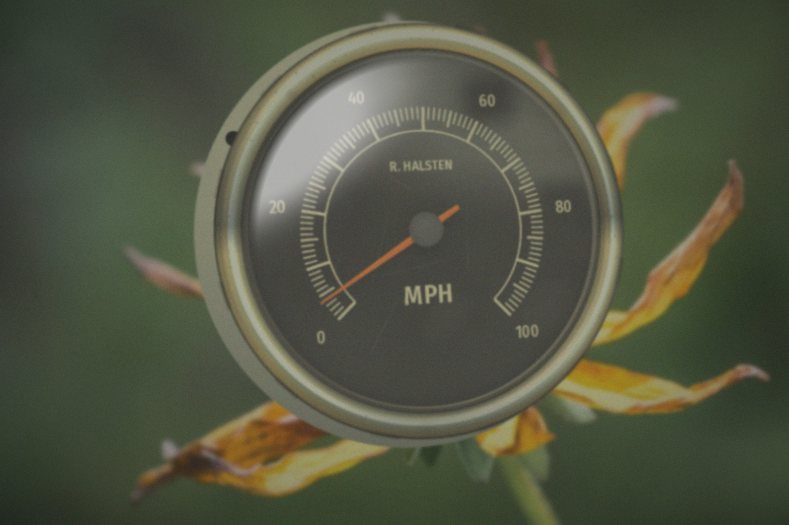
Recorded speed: 4
